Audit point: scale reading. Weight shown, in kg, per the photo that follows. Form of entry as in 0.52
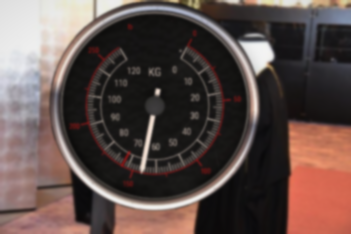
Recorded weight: 65
